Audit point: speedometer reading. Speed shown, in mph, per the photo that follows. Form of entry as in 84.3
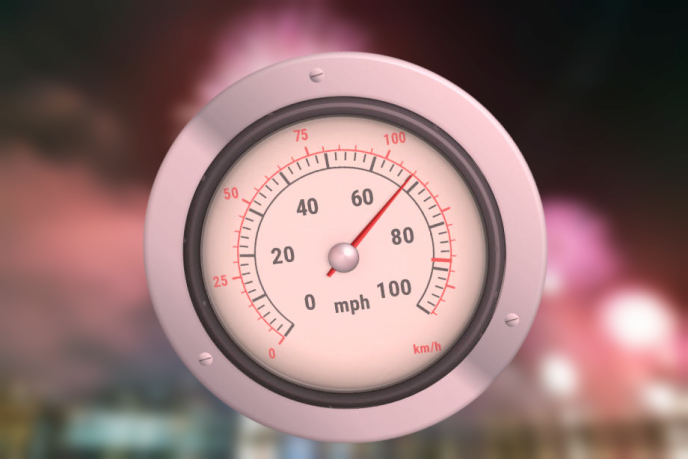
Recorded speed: 68
